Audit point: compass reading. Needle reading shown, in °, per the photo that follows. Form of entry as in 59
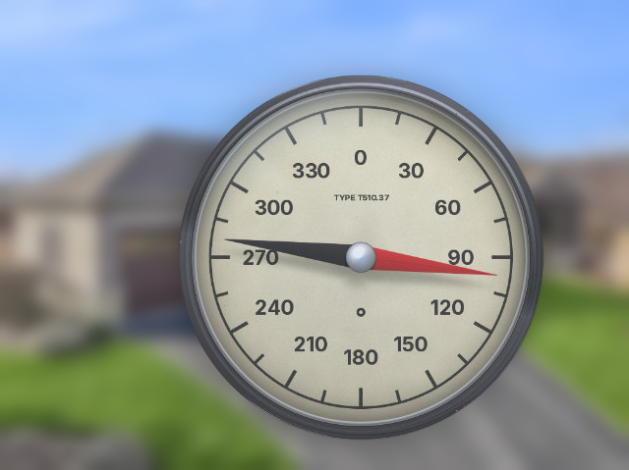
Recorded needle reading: 97.5
